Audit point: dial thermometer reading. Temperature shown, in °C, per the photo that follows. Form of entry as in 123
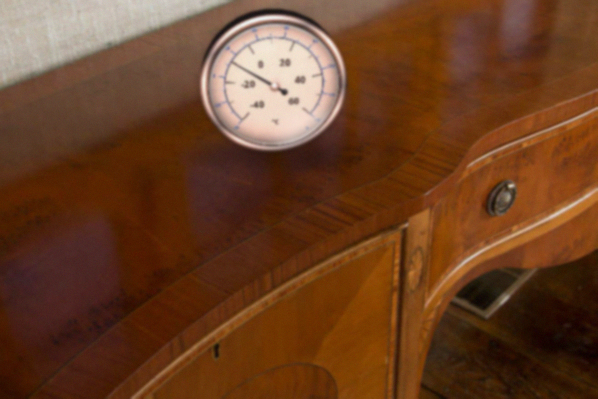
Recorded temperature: -10
